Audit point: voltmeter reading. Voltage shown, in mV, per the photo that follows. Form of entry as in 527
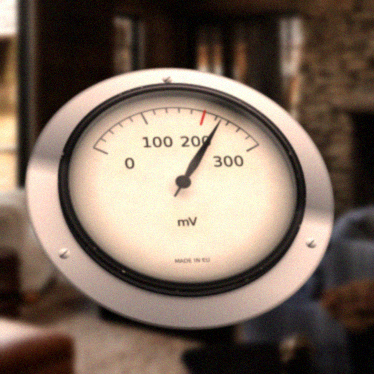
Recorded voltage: 230
